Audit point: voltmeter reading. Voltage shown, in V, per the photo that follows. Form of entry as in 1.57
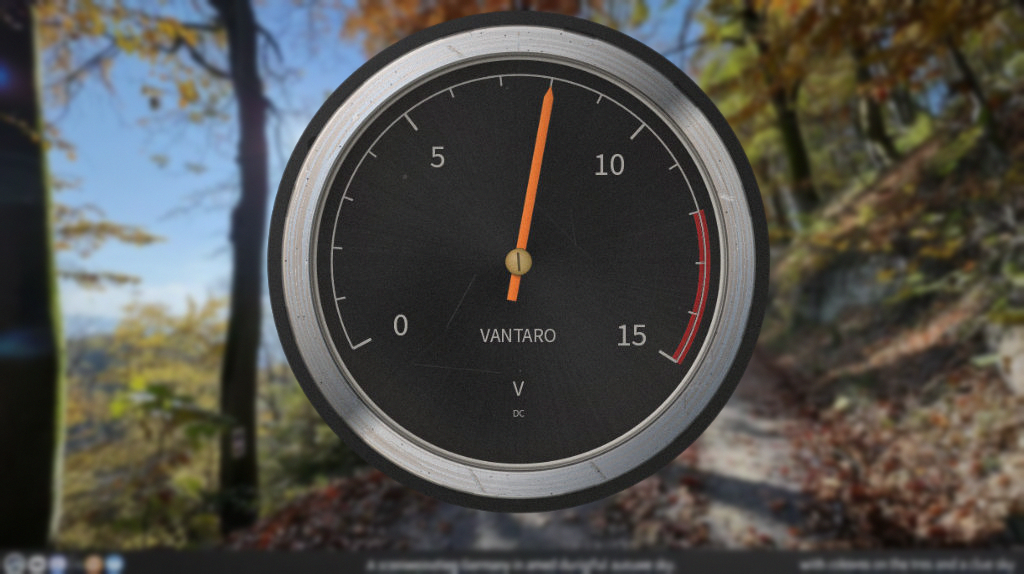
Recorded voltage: 8
